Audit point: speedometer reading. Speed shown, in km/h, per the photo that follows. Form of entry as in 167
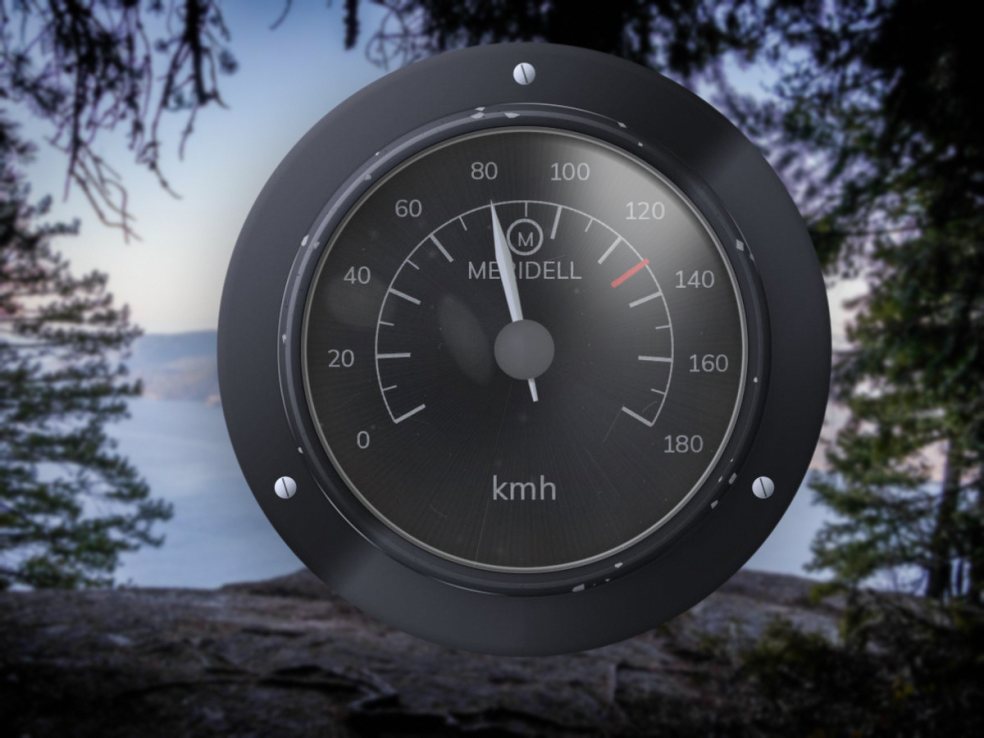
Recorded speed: 80
